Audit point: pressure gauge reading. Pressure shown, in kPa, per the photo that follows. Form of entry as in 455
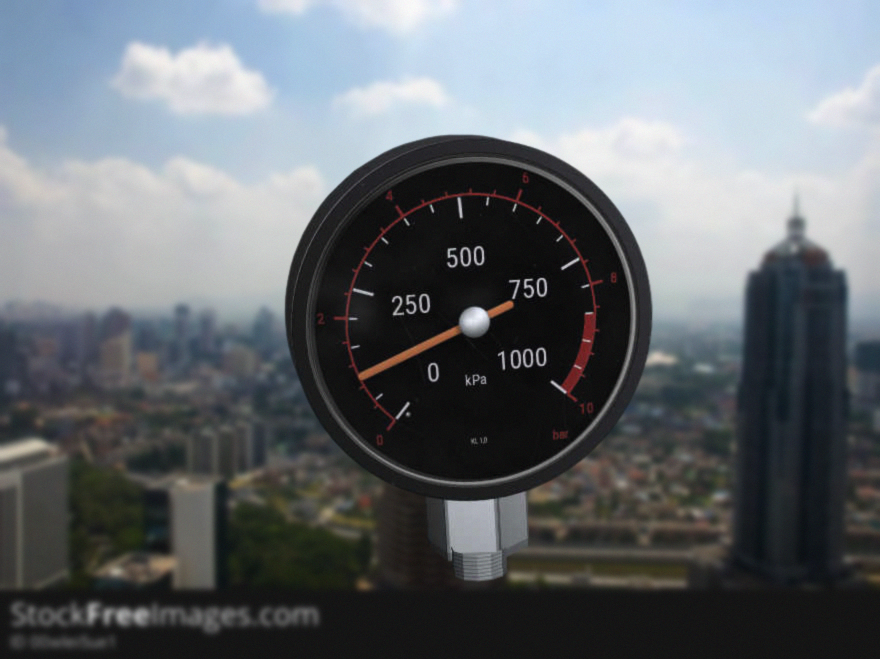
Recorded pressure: 100
